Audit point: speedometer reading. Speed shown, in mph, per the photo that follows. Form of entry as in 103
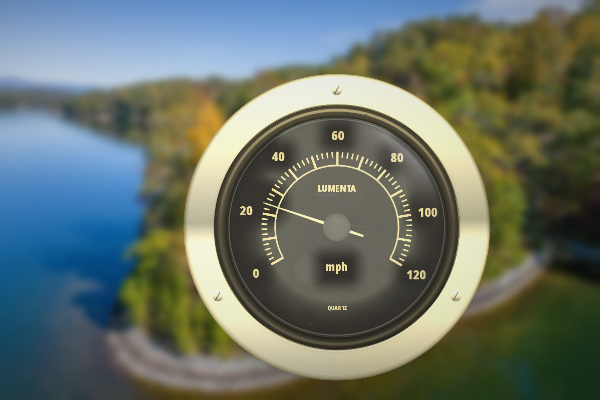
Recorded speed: 24
